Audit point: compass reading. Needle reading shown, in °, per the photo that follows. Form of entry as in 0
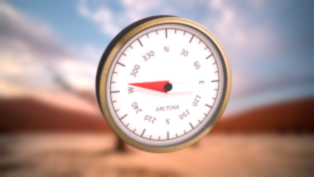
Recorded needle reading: 280
